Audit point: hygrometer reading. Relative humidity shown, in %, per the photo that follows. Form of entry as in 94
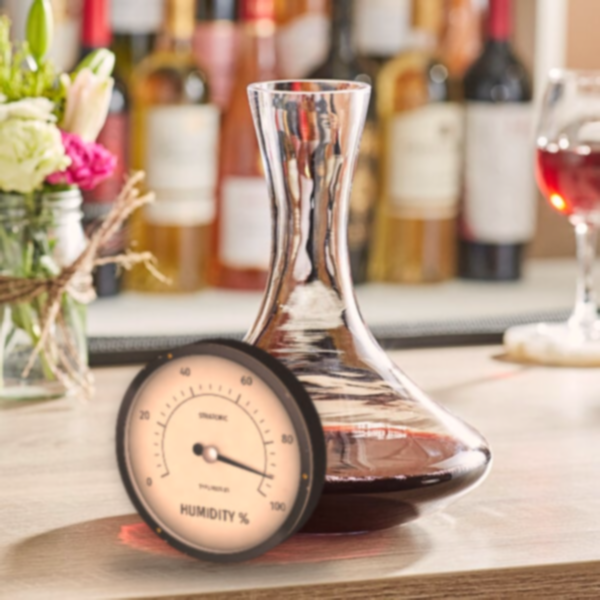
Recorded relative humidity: 92
